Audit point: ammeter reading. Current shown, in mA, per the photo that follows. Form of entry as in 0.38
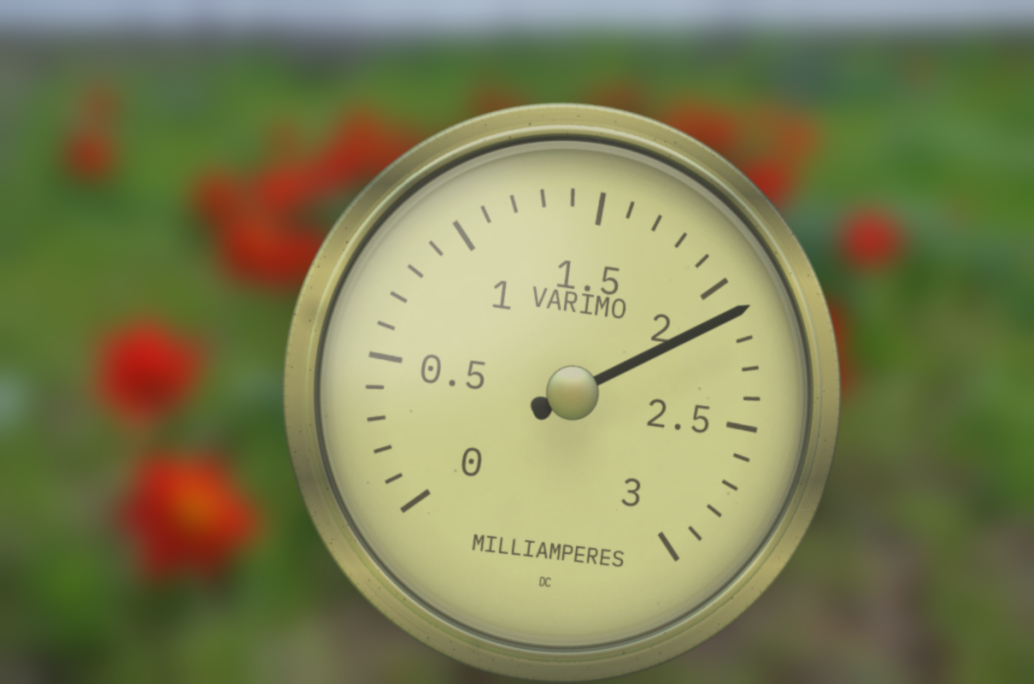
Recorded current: 2.1
